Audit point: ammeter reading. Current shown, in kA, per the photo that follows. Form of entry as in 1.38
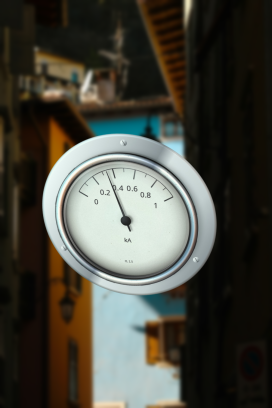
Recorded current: 0.35
